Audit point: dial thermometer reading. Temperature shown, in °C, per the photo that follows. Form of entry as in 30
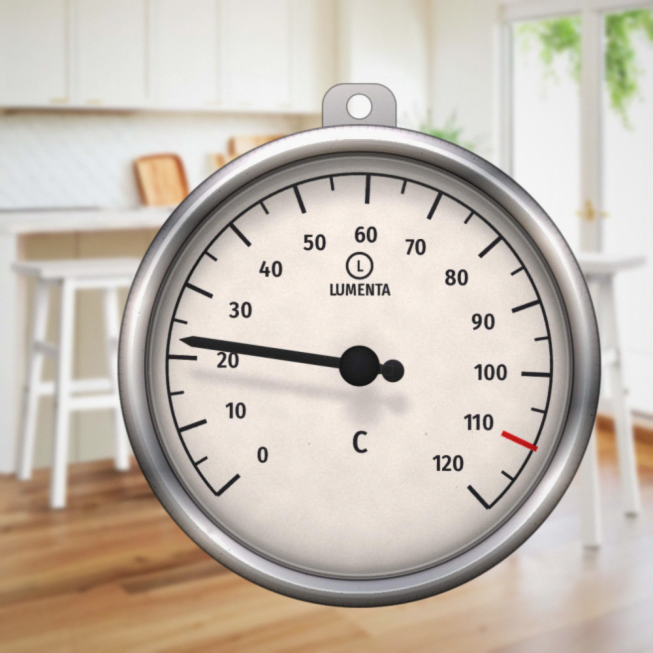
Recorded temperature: 22.5
